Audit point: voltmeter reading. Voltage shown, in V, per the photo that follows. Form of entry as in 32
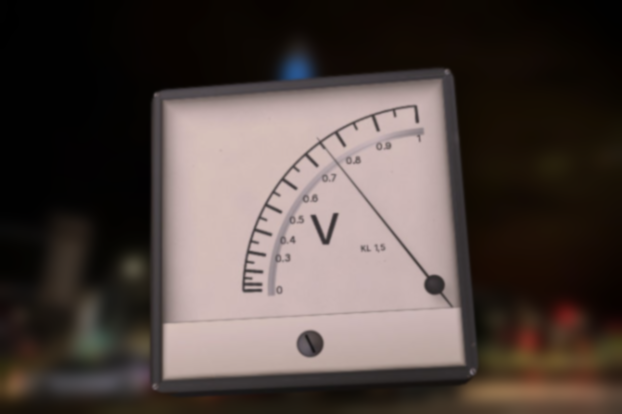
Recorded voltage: 0.75
